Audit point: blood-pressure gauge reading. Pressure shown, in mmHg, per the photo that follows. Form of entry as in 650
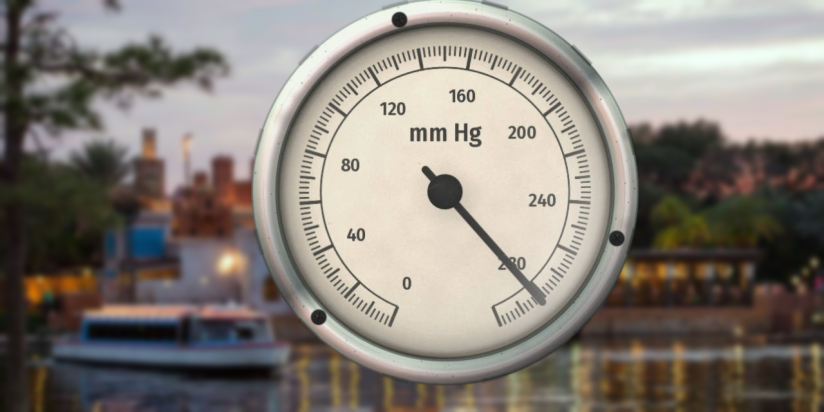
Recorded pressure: 282
